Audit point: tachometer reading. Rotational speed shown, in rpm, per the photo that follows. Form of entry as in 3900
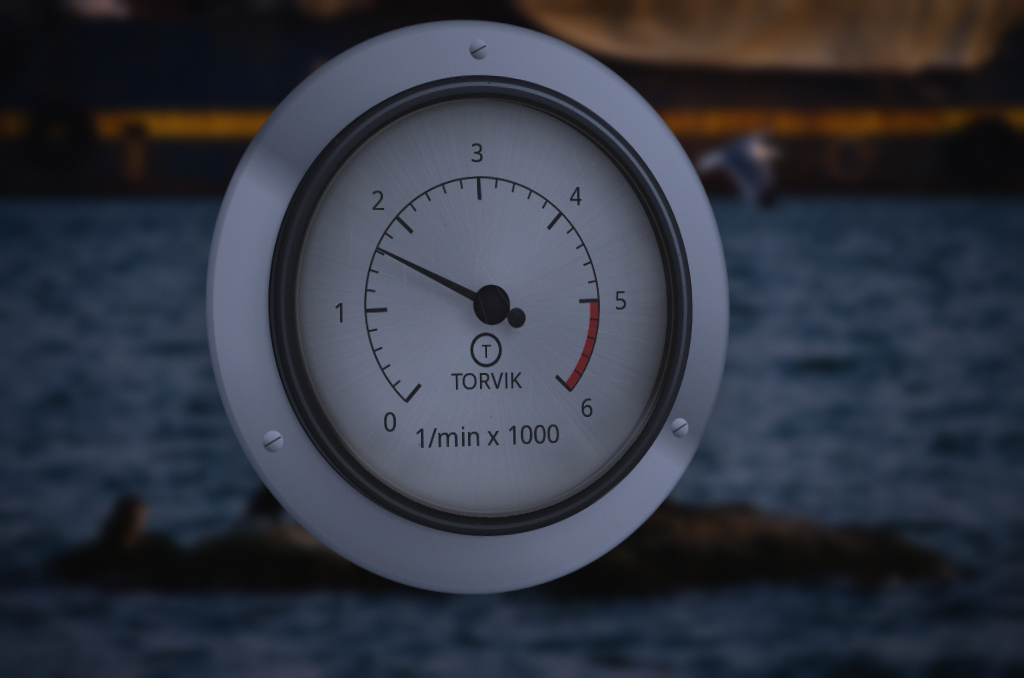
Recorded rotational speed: 1600
